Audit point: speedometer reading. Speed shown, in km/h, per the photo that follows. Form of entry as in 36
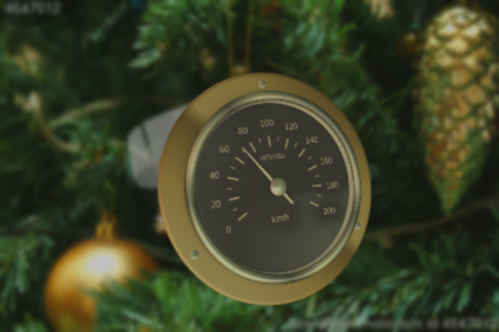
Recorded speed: 70
